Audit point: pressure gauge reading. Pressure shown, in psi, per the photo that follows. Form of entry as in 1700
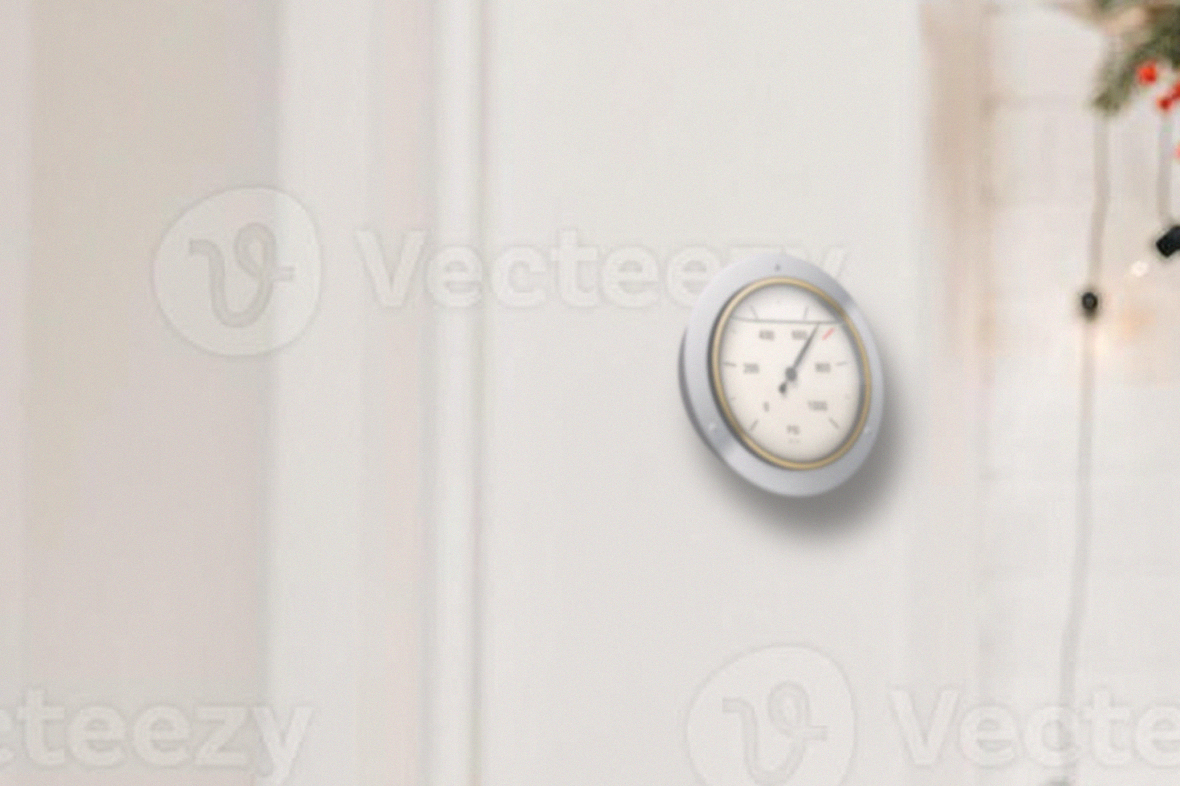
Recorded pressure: 650
